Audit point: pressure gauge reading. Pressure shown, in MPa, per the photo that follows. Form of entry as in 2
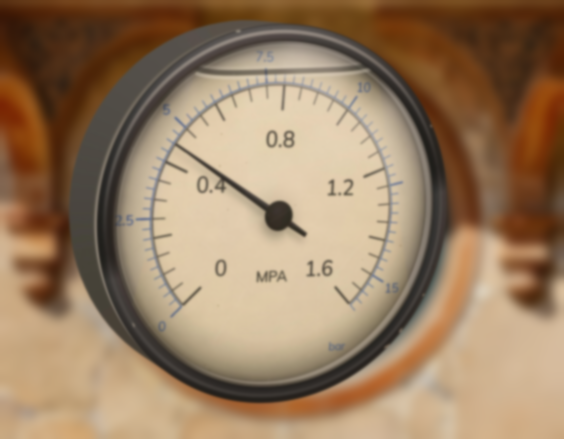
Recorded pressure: 0.45
